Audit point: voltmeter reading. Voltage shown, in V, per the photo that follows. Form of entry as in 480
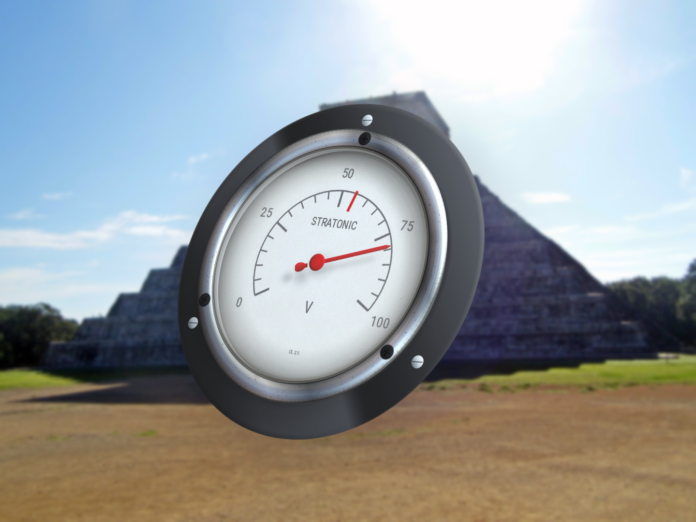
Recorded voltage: 80
